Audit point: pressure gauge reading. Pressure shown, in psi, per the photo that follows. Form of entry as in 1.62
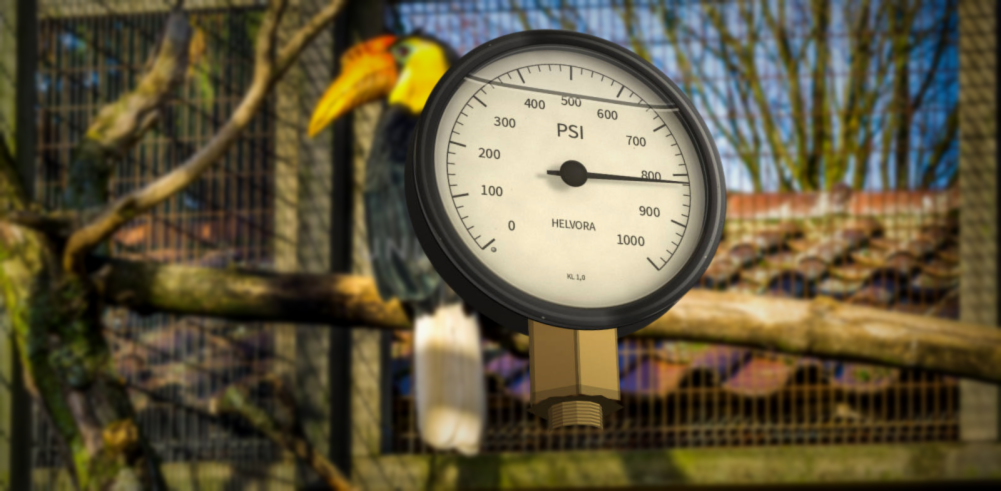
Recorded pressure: 820
